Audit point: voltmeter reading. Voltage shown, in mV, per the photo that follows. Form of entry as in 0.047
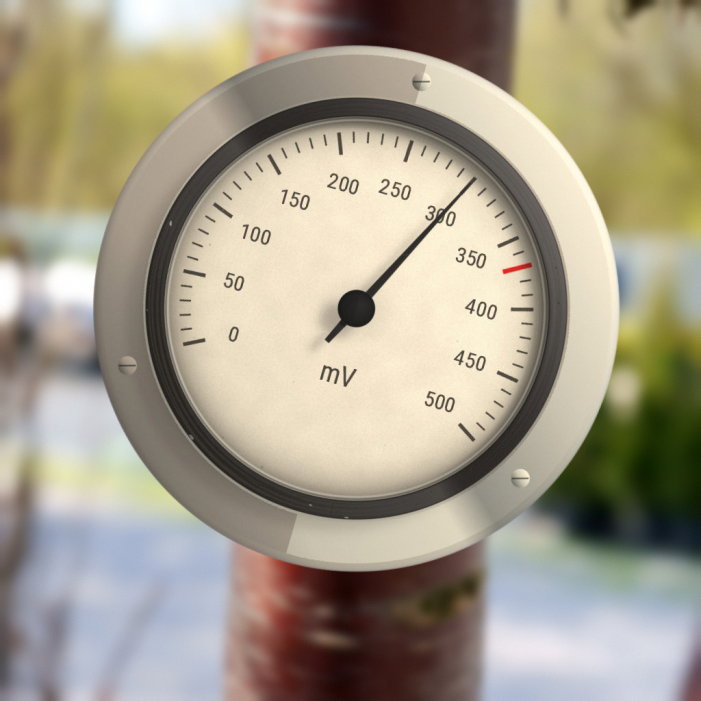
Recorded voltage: 300
